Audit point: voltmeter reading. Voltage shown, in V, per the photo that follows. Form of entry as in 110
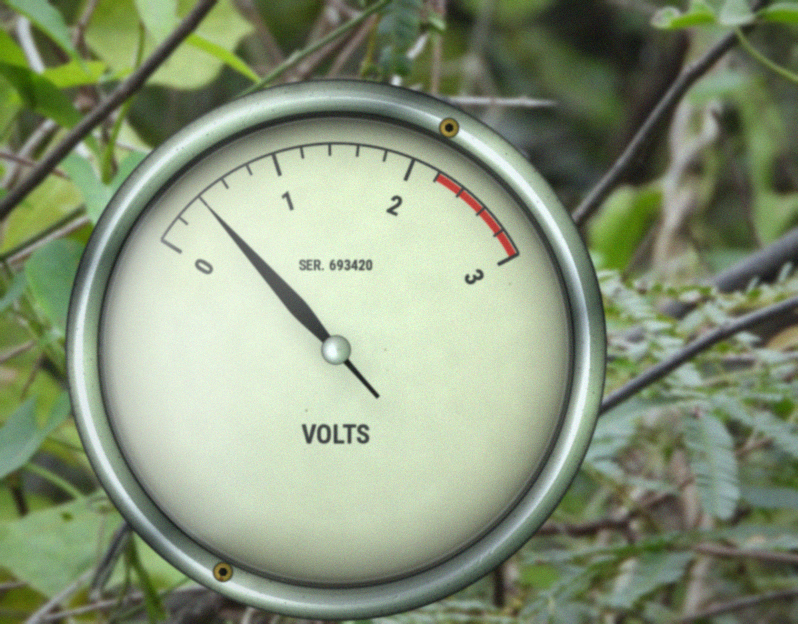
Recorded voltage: 0.4
